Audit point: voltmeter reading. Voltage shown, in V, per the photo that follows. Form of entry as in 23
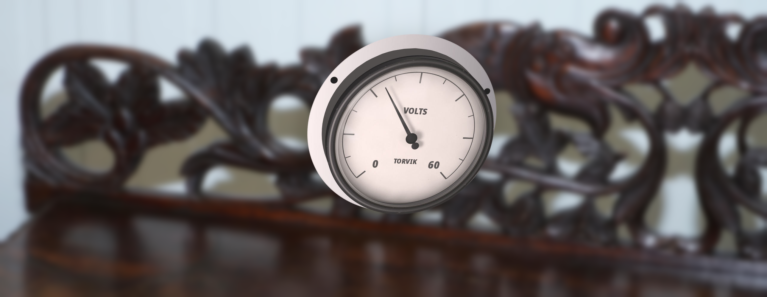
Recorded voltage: 22.5
